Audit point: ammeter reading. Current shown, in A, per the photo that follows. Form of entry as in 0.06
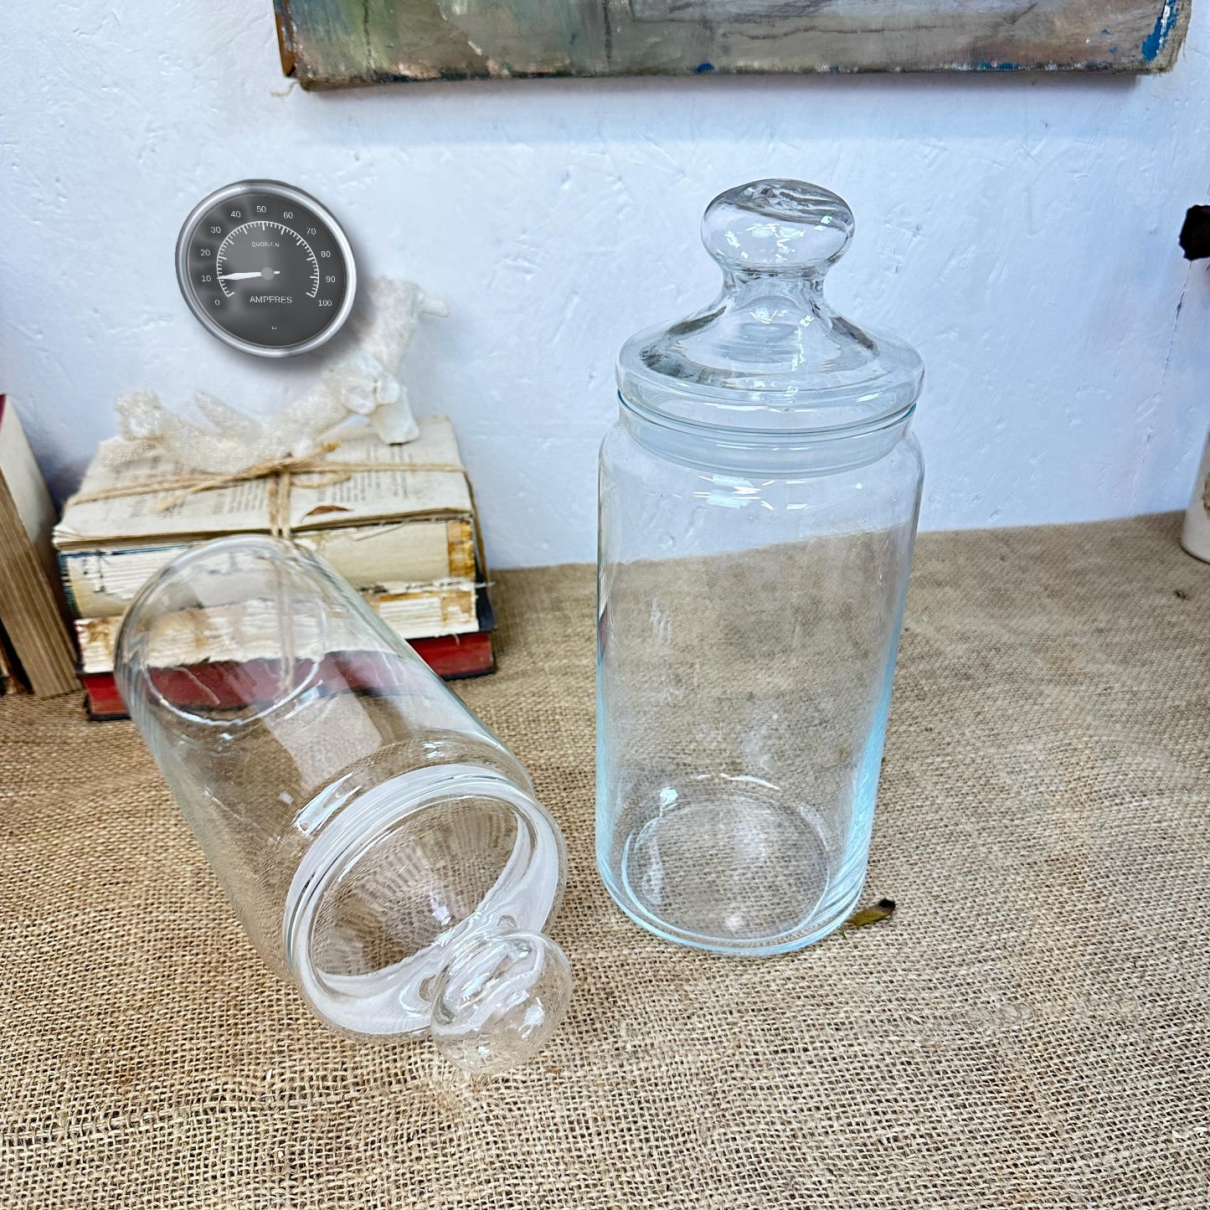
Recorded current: 10
